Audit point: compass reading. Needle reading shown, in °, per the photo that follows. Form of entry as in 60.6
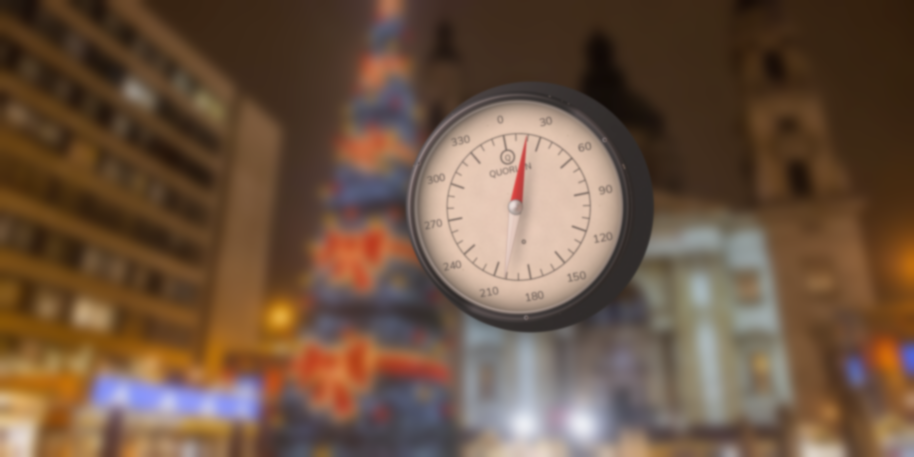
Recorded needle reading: 20
